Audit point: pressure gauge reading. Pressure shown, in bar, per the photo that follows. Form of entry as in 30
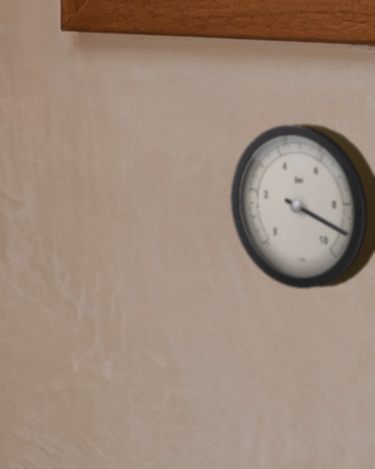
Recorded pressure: 9
